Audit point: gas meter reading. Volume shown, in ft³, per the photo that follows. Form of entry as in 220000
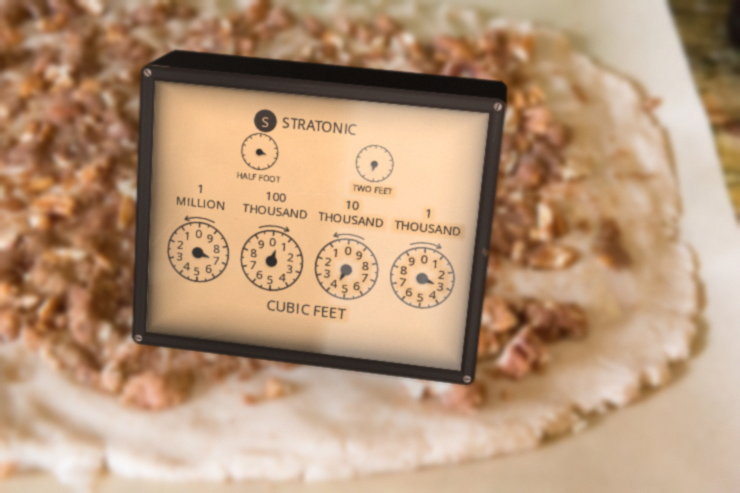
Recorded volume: 704300
